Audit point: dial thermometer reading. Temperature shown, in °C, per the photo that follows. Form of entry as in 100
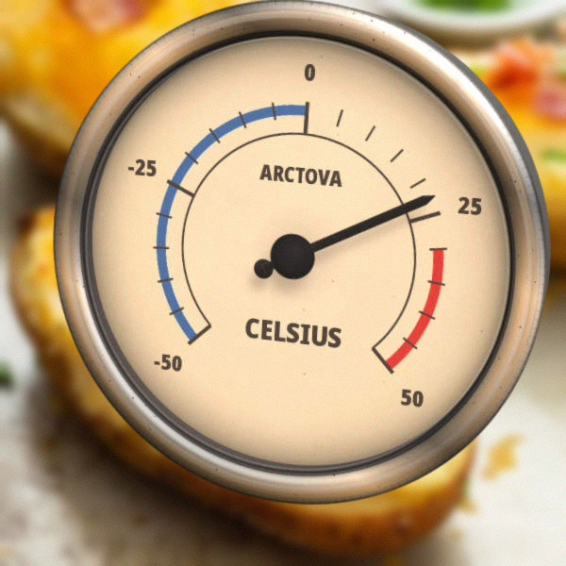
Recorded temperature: 22.5
